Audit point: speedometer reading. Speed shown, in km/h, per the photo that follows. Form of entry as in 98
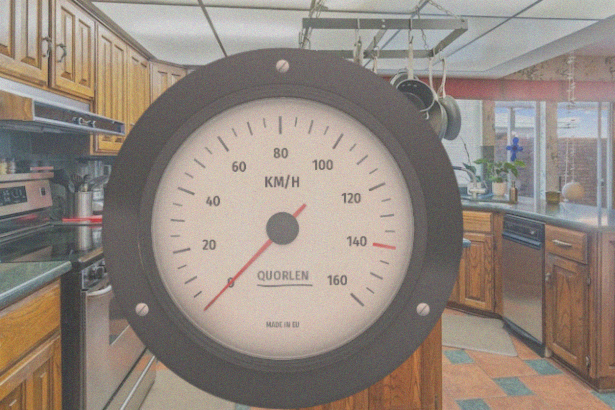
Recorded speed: 0
